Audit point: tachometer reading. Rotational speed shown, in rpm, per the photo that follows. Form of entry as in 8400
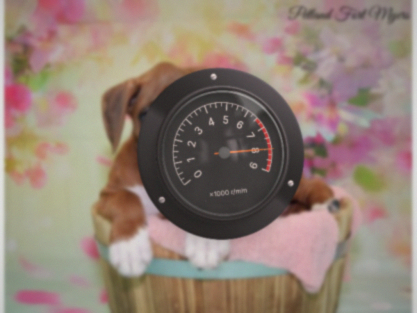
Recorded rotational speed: 8000
